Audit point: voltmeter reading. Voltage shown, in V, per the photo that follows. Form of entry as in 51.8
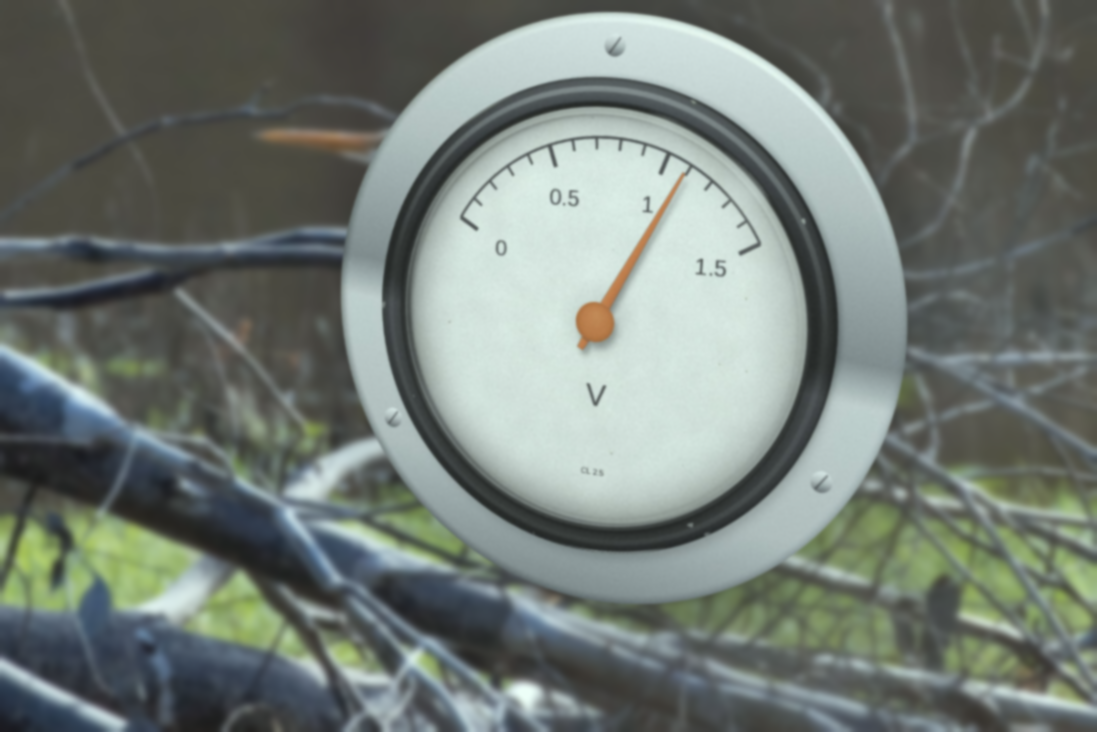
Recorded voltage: 1.1
